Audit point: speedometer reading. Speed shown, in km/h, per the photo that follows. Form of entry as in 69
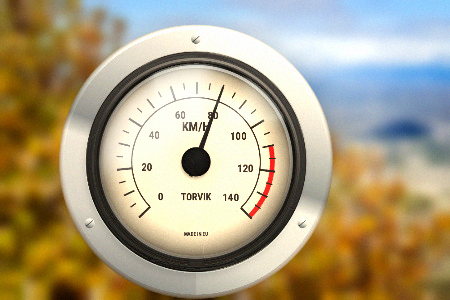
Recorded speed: 80
